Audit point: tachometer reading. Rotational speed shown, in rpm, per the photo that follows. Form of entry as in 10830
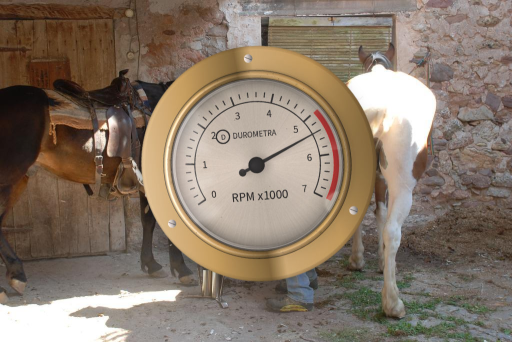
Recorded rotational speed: 5400
